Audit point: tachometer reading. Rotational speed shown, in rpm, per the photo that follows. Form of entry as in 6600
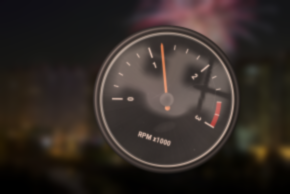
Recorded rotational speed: 1200
